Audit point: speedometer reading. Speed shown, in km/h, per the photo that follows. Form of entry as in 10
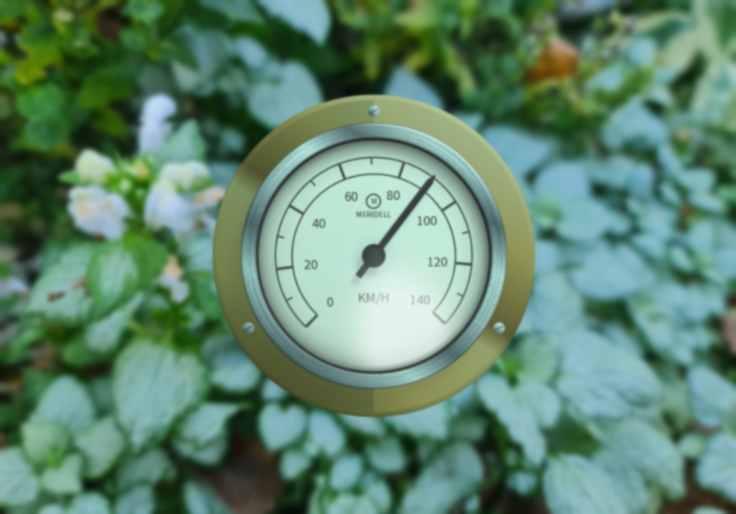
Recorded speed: 90
